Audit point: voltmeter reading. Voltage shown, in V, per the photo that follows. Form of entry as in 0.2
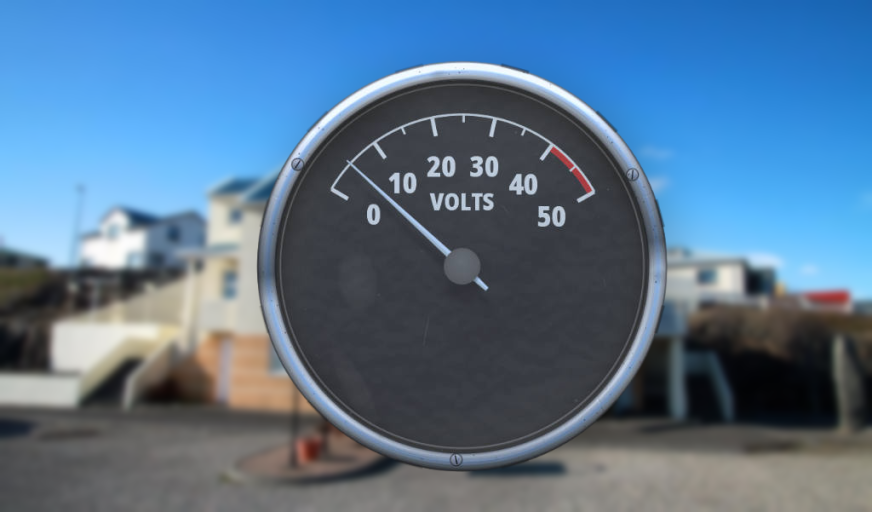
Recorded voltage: 5
